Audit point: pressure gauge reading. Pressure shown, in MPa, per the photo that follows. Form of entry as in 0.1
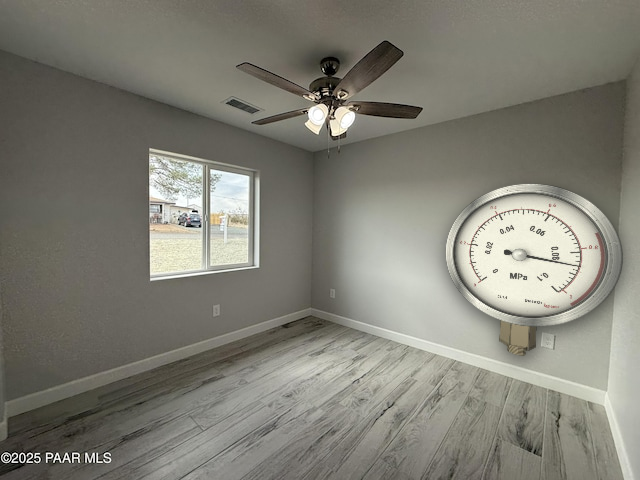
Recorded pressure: 0.086
